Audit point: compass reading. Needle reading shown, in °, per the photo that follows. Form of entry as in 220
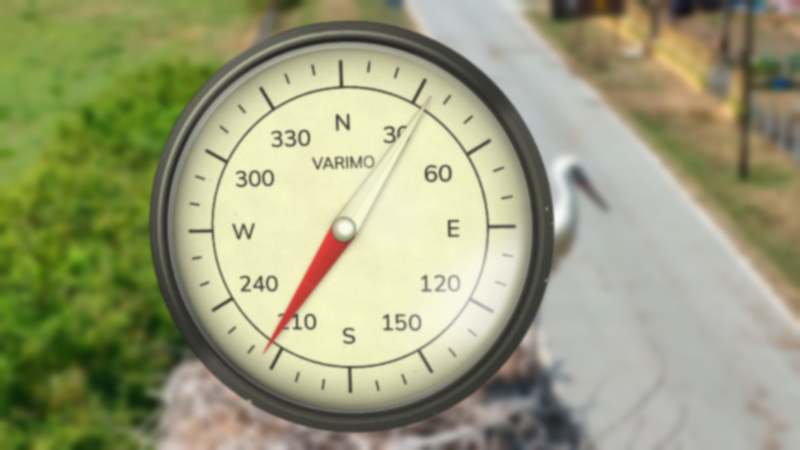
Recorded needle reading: 215
